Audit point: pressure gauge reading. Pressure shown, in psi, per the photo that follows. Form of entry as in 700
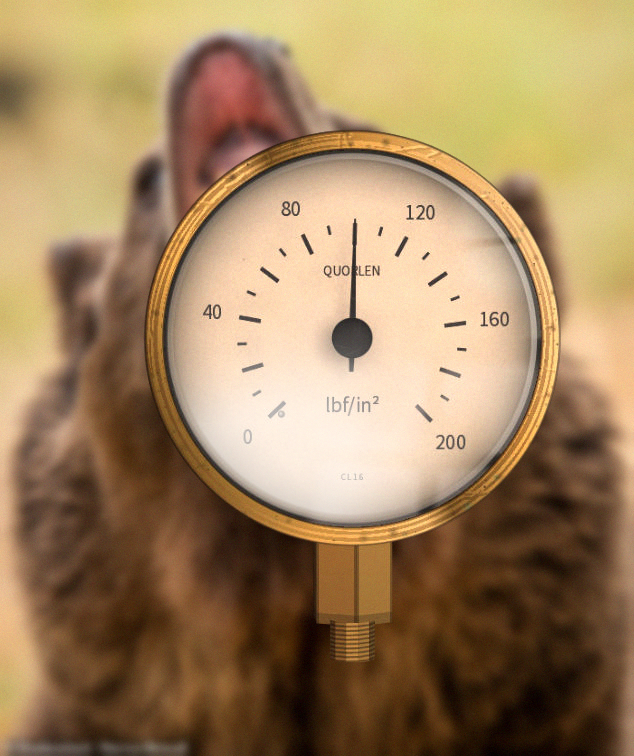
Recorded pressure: 100
